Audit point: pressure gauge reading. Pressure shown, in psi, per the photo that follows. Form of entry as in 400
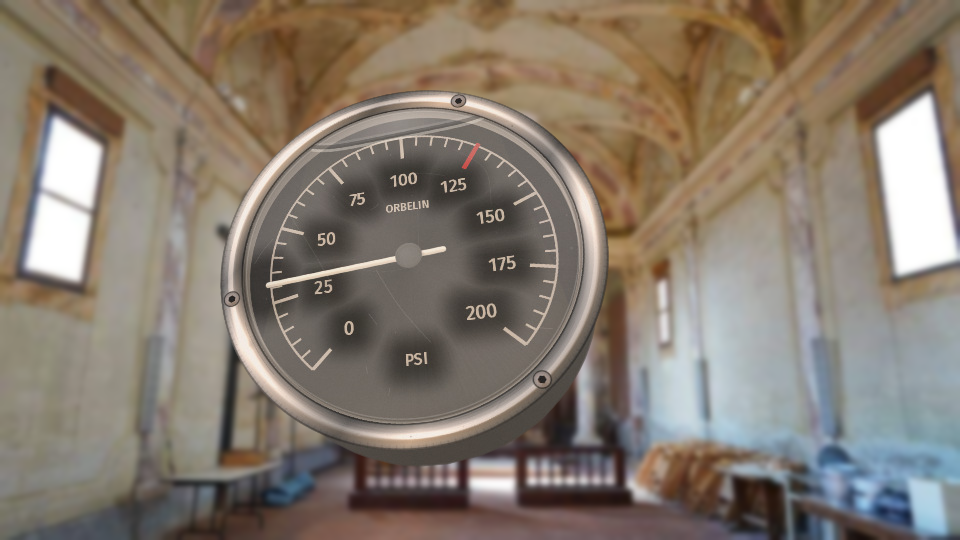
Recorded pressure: 30
